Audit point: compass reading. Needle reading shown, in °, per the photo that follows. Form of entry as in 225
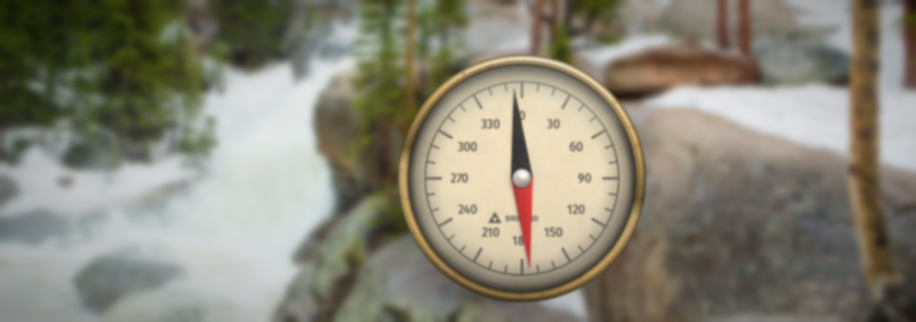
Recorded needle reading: 175
